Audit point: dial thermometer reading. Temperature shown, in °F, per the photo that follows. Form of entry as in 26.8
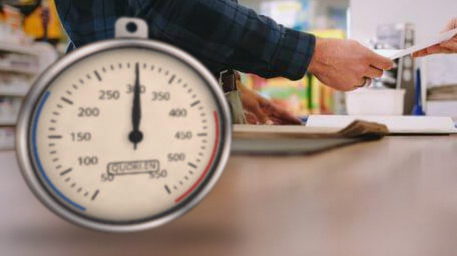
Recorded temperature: 300
